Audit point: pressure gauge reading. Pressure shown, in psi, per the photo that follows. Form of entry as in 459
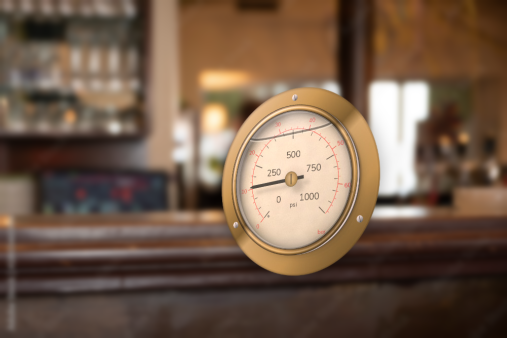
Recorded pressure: 150
